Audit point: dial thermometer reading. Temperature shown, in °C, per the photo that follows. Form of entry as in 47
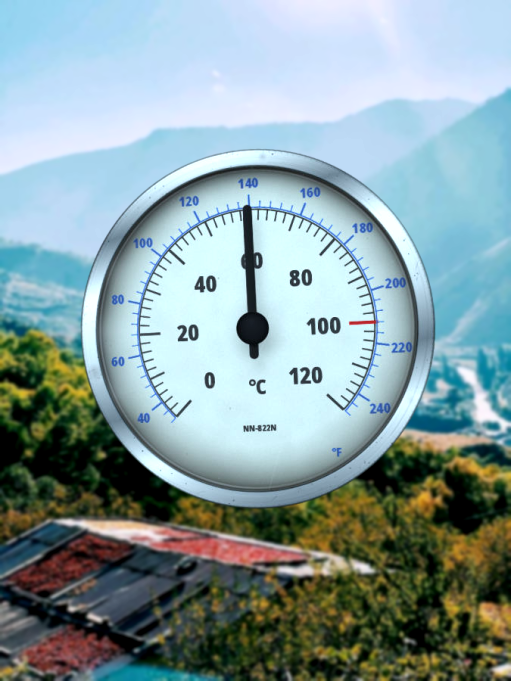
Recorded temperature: 60
